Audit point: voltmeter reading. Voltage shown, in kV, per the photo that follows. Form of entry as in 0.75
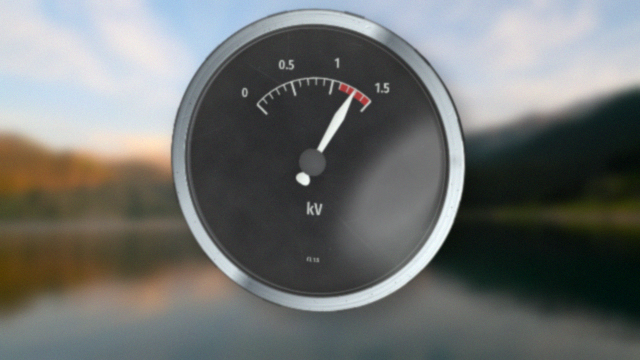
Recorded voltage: 1.3
